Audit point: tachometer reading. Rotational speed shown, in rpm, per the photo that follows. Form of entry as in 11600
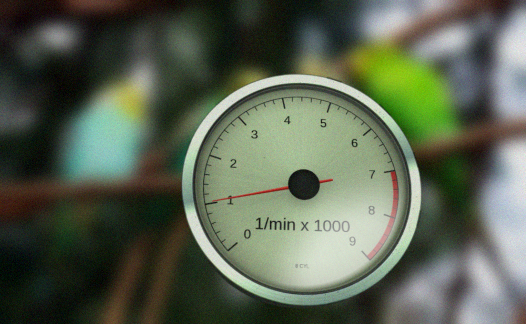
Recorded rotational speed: 1000
